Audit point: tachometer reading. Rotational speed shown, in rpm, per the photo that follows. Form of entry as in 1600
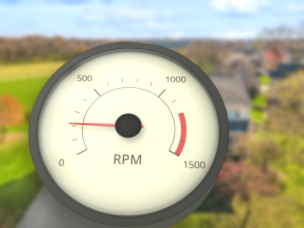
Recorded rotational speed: 200
